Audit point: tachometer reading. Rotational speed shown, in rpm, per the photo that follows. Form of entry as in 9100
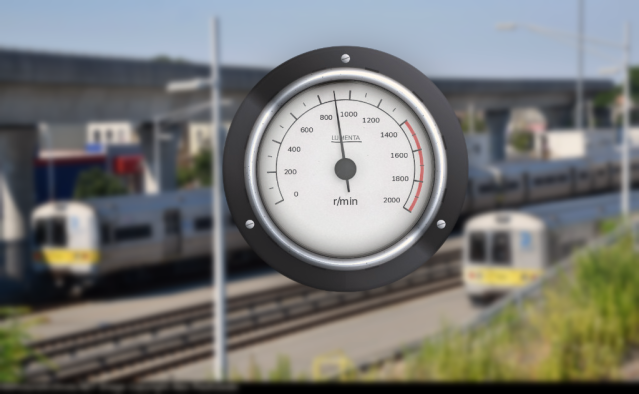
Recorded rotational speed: 900
